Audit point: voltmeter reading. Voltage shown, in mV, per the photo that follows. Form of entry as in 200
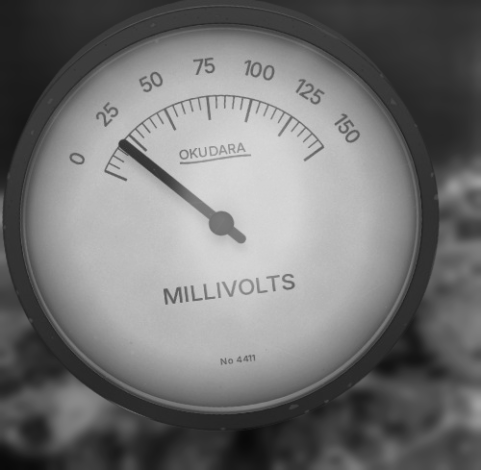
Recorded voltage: 20
